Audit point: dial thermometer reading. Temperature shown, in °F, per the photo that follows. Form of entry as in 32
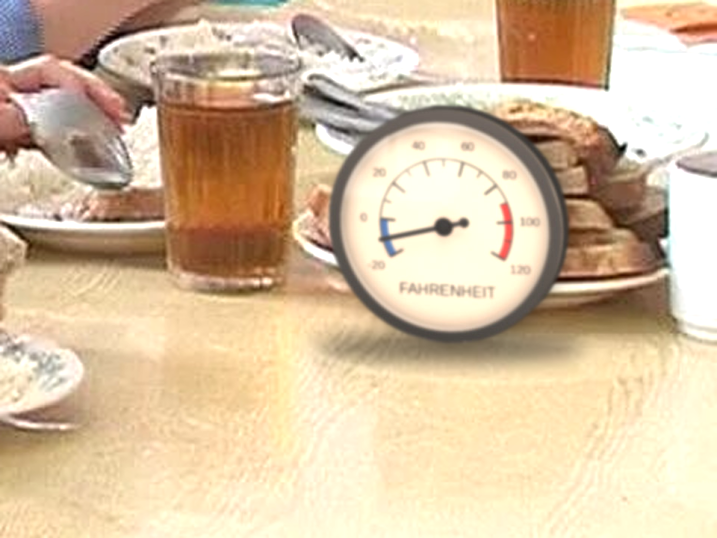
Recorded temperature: -10
